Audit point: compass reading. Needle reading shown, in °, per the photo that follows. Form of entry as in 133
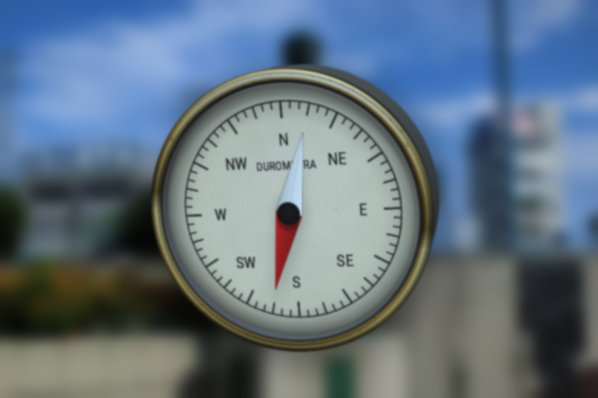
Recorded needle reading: 195
